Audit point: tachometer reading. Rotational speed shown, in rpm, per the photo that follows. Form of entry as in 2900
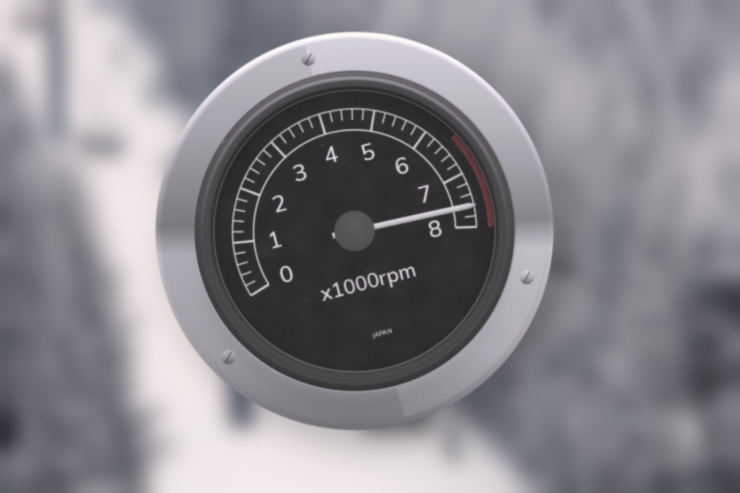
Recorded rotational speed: 7600
